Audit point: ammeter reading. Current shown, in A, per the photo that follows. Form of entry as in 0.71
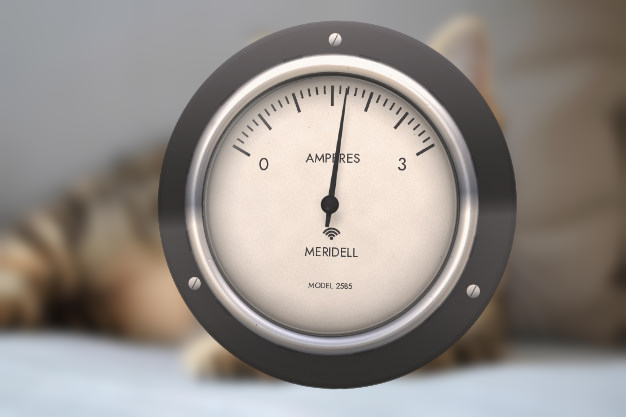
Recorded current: 1.7
